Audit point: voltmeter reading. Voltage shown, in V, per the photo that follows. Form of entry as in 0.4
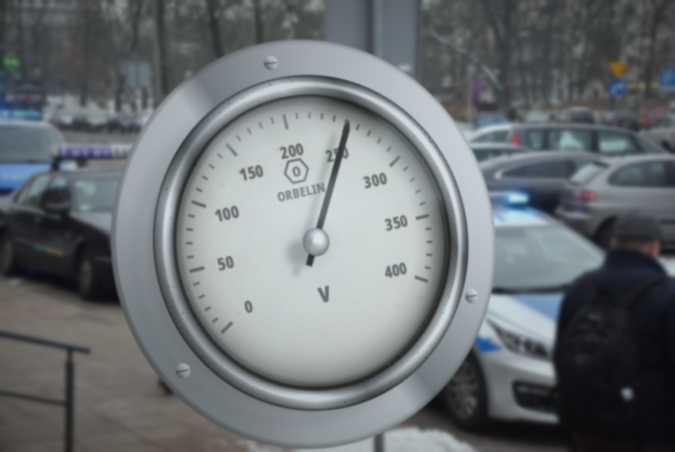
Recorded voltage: 250
